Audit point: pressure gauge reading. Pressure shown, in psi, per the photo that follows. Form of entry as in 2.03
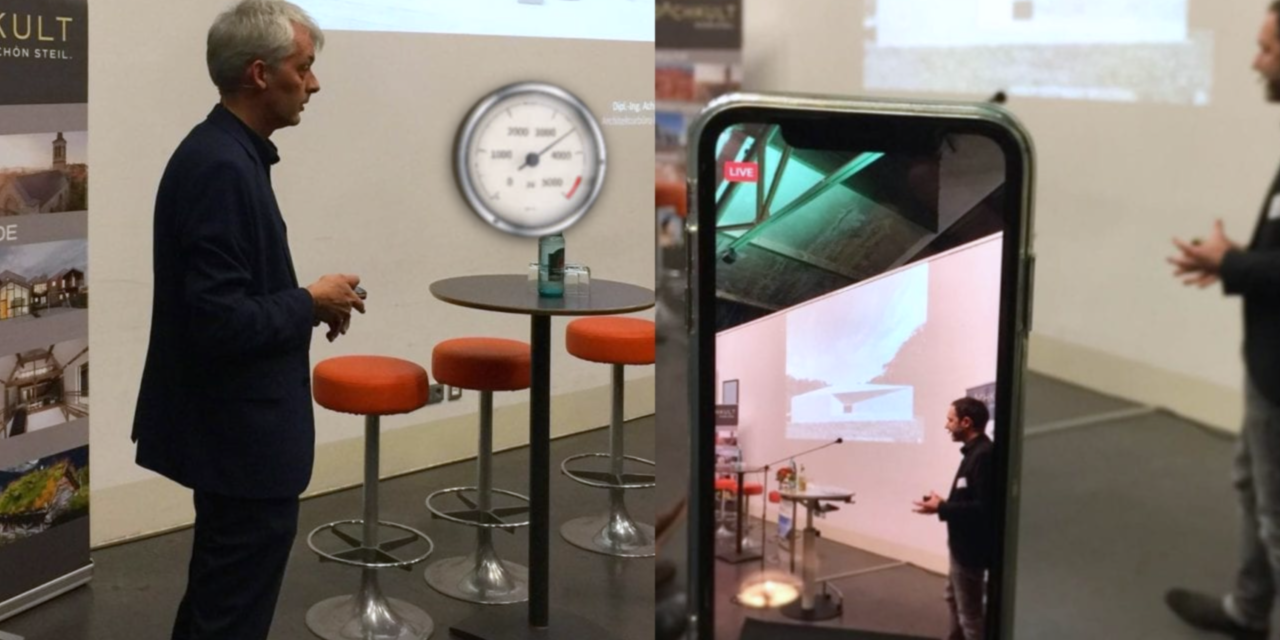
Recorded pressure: 3500
